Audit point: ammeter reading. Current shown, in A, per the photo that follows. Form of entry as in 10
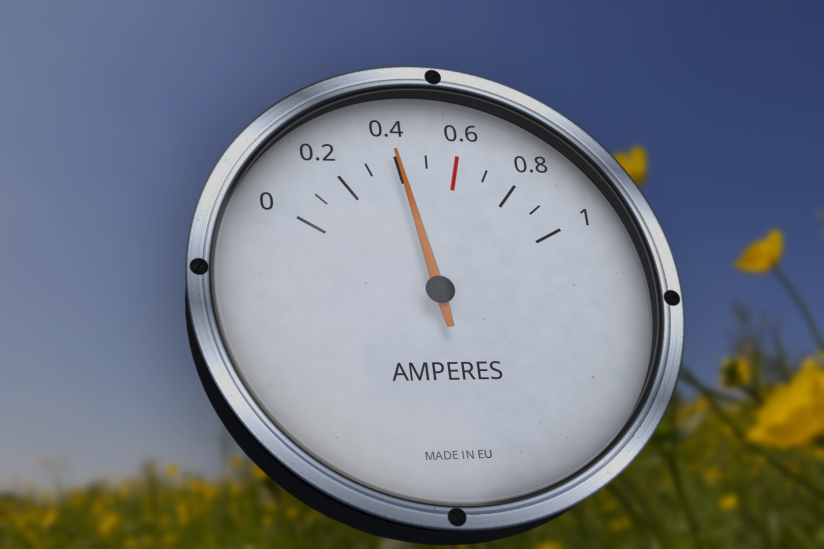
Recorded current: 0.4
